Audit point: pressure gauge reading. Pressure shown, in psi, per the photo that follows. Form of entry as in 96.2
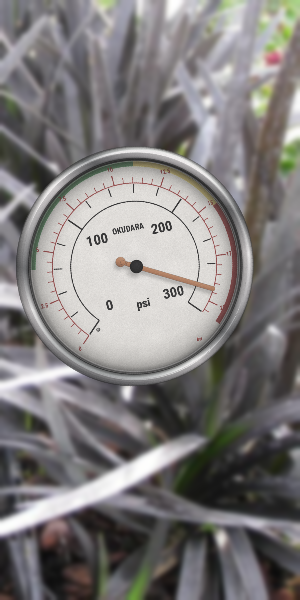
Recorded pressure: 280
